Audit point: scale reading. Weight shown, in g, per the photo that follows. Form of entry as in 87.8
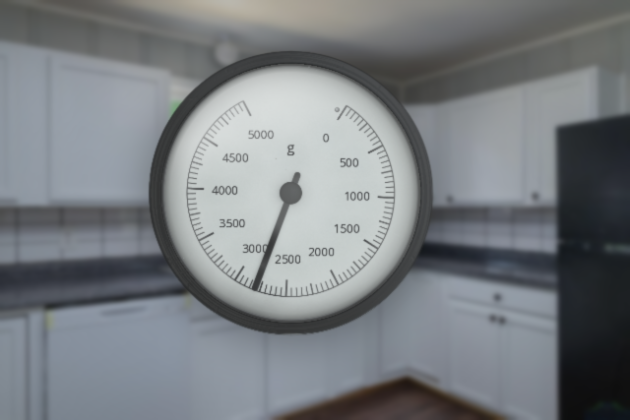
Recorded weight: 2800
